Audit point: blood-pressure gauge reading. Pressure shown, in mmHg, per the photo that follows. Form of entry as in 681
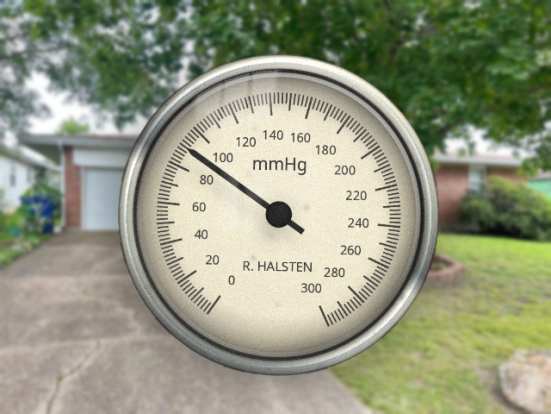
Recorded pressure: 90
